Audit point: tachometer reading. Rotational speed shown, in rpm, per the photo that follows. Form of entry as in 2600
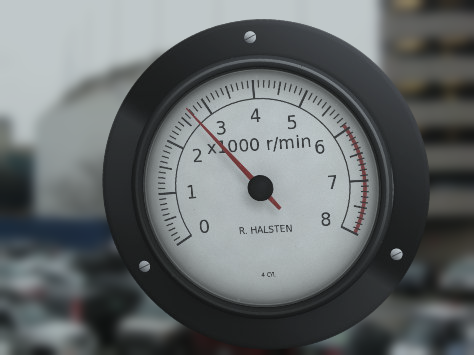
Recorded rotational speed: 2700
